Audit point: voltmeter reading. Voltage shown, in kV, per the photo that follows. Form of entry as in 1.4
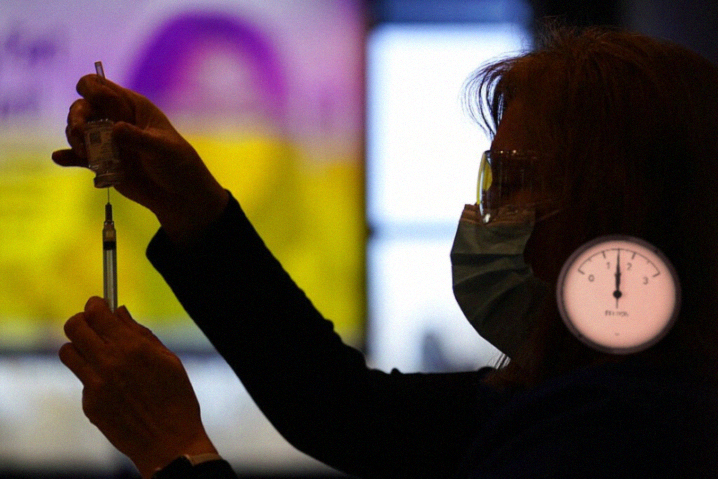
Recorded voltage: 1.5
